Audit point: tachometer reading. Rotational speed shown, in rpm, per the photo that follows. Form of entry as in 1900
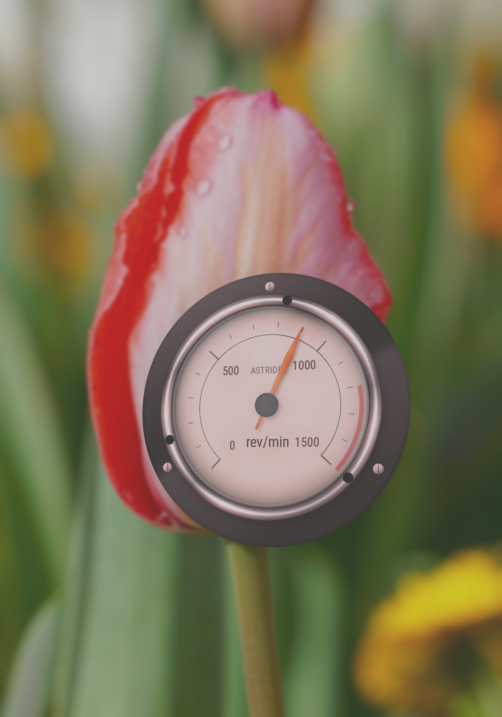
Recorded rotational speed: 900
